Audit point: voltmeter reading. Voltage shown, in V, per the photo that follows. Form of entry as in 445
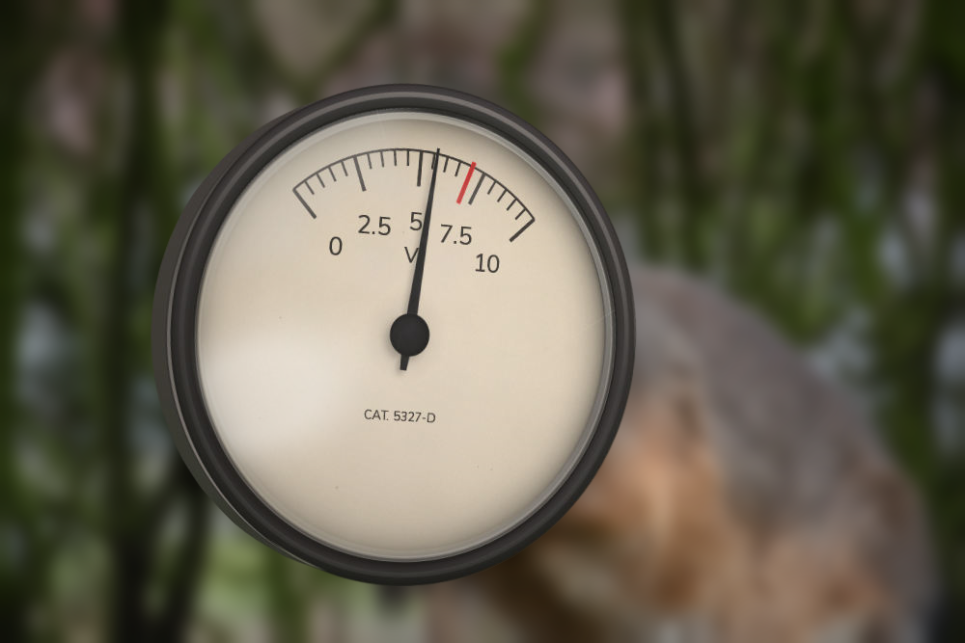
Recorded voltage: 5.5
